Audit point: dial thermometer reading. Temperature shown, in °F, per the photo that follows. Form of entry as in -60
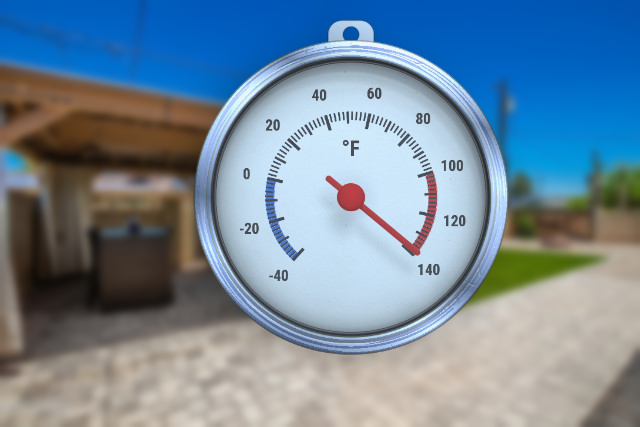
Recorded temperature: 138
